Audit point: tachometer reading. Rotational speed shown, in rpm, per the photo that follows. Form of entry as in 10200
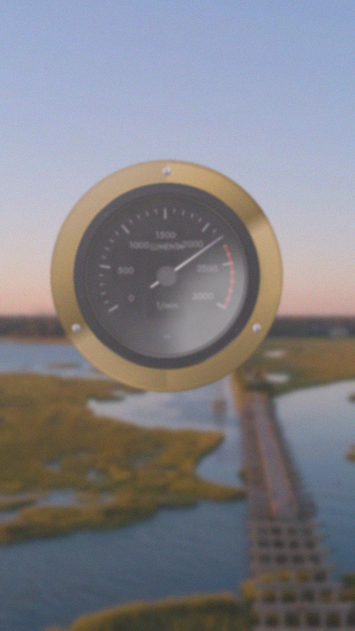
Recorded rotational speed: 2200
